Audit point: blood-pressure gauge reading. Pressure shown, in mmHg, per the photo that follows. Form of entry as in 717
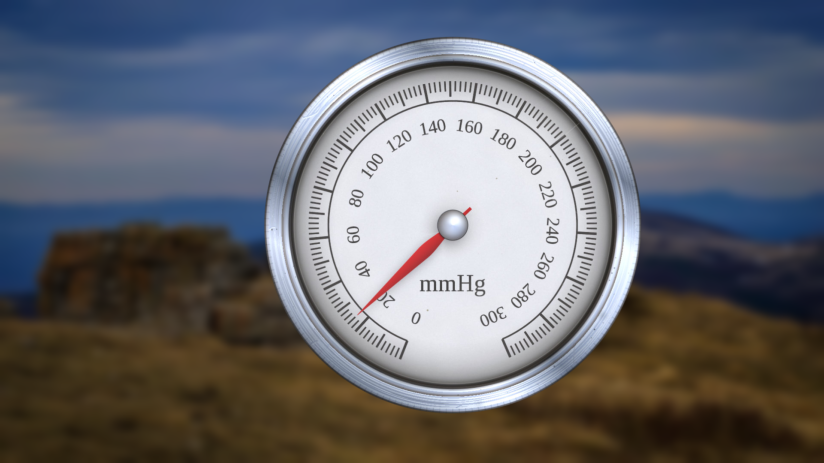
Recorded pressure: 24
